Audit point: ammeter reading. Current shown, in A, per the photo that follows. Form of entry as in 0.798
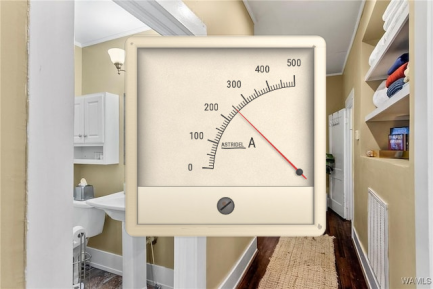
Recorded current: 250
